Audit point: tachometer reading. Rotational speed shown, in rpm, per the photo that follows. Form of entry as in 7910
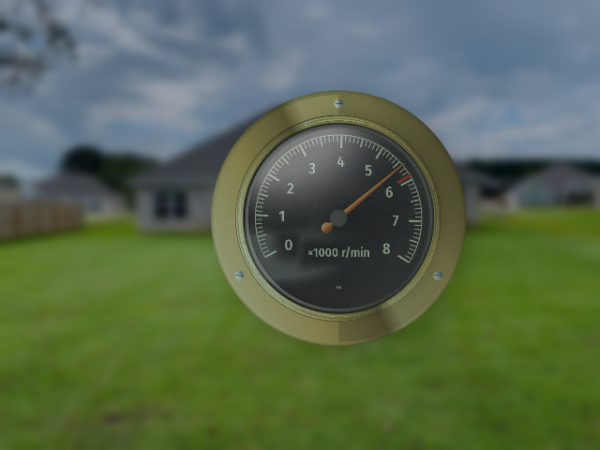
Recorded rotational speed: 5600
